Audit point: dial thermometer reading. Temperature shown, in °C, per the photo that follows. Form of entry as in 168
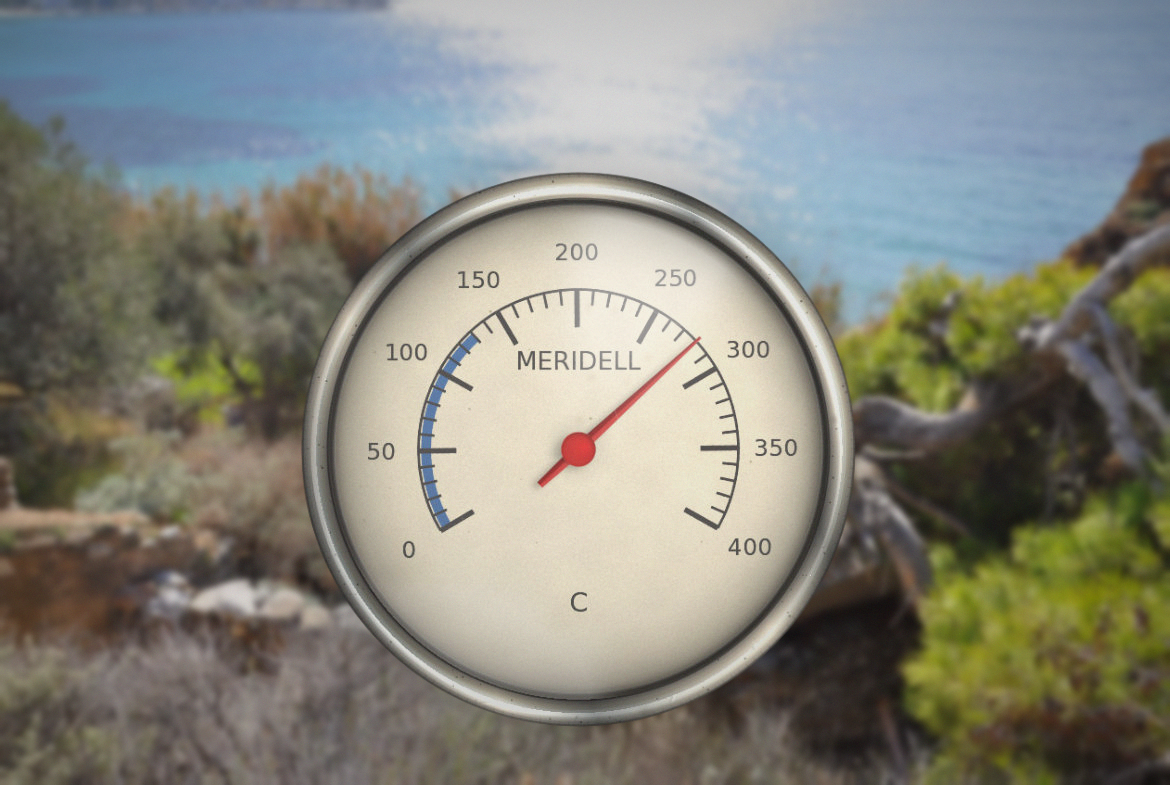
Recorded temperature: 280
